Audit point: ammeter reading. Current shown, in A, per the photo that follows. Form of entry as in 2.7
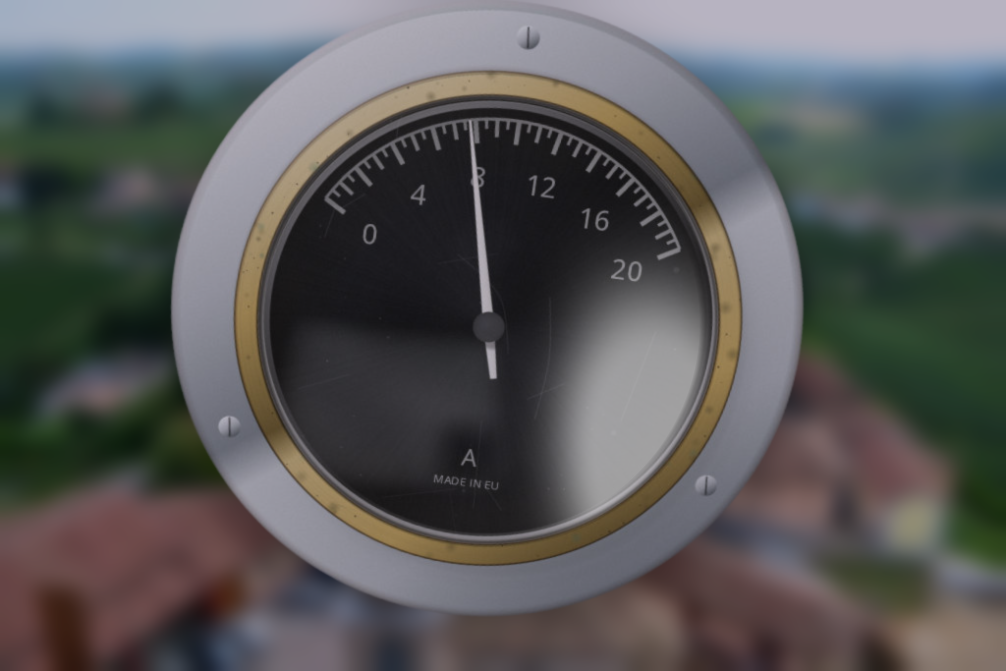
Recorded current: 7.75
